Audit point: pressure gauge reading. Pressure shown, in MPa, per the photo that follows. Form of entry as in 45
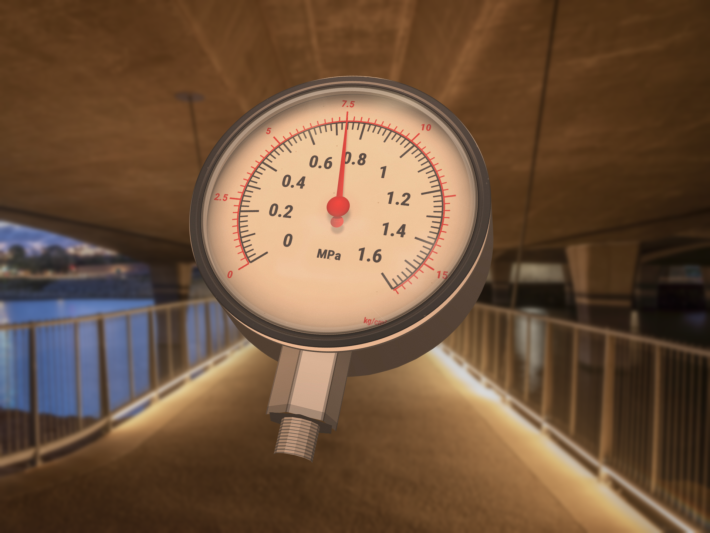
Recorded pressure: 0.74
